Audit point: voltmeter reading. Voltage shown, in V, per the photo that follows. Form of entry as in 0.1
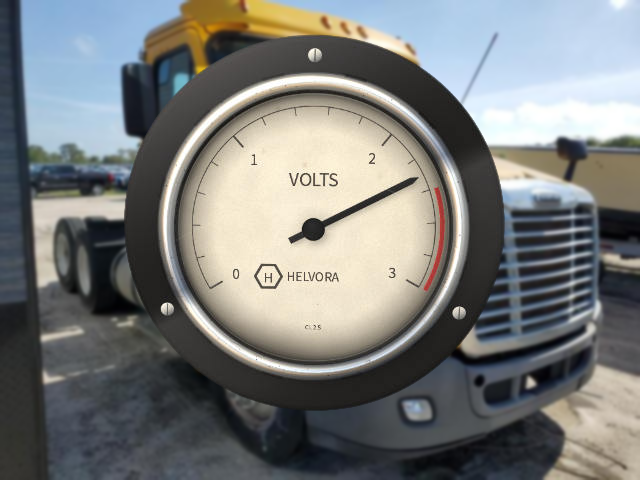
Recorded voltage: 2.3
